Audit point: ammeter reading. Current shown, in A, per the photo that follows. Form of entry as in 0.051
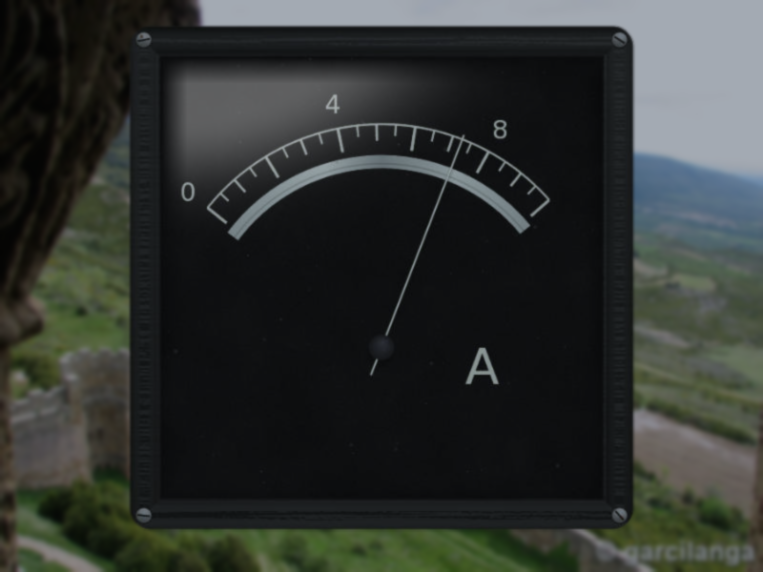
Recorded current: 7.25
